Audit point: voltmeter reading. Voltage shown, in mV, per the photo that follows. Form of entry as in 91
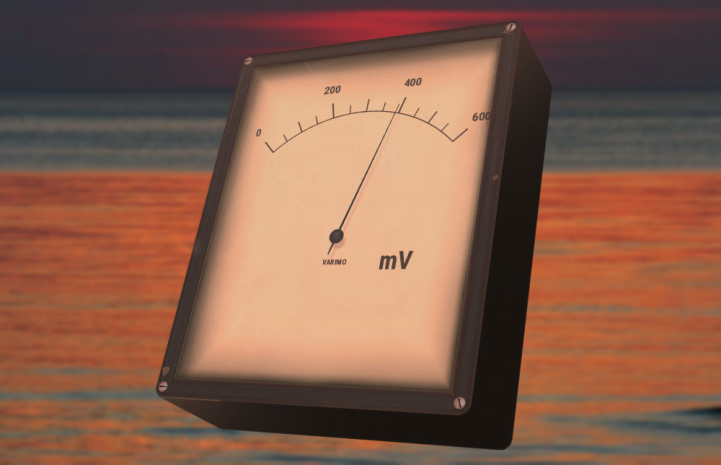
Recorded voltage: 400
